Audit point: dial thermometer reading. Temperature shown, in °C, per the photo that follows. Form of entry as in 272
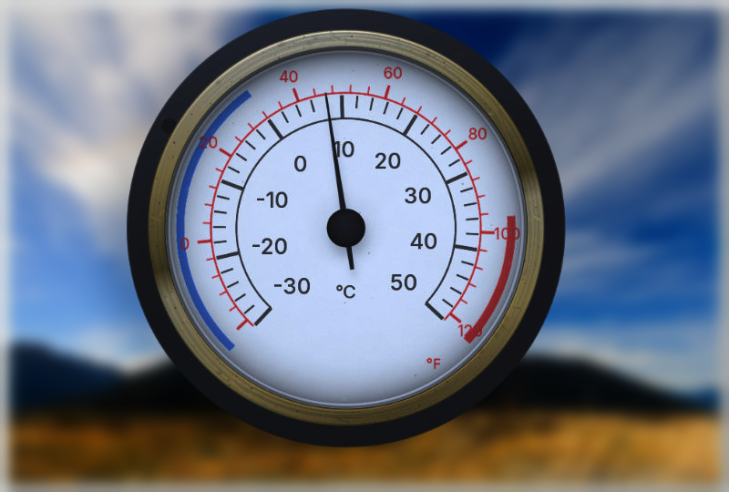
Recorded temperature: 8
